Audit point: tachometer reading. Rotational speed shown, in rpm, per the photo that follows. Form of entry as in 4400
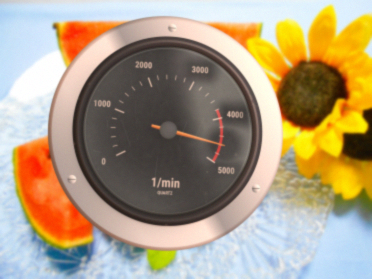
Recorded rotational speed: 4600
